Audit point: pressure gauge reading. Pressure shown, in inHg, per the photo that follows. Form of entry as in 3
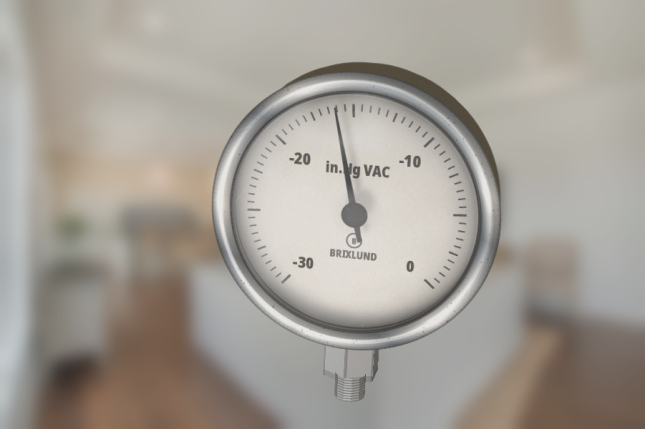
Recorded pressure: -16
